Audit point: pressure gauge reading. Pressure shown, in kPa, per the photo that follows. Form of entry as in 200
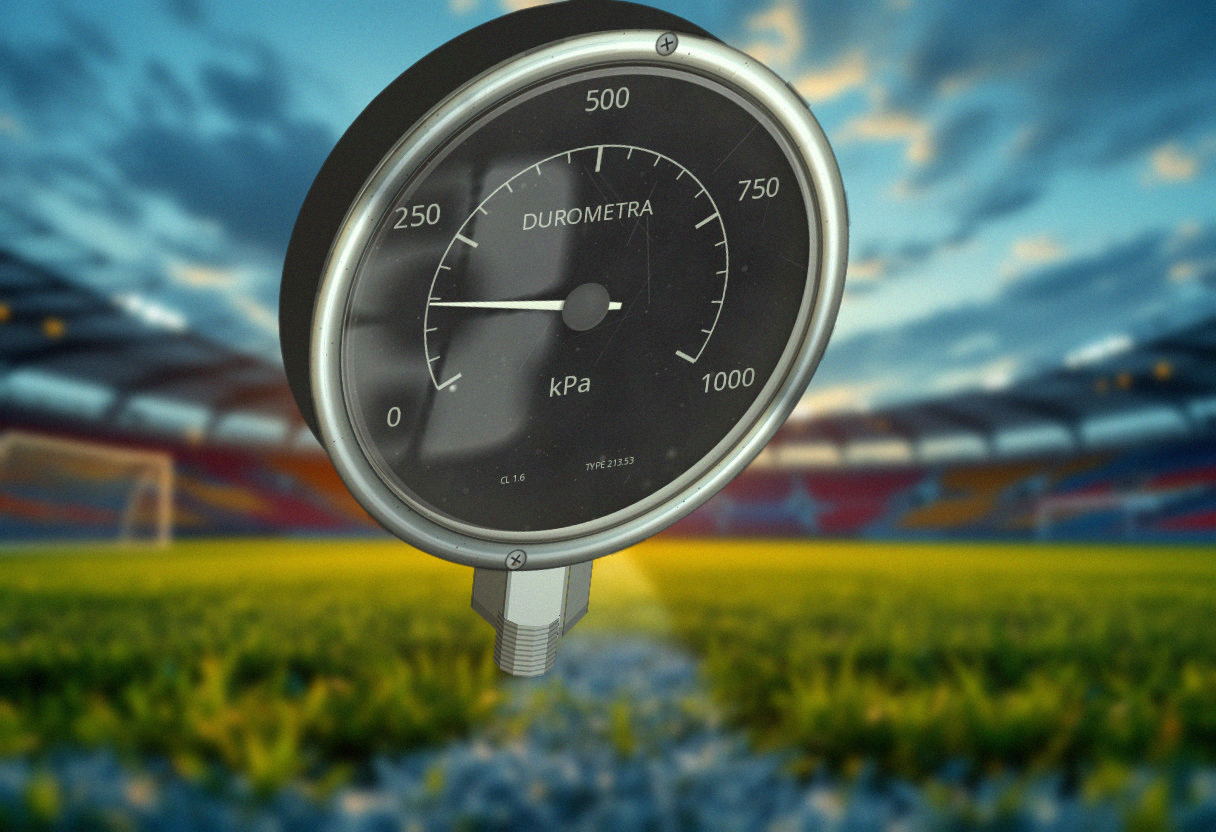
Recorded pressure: 150
